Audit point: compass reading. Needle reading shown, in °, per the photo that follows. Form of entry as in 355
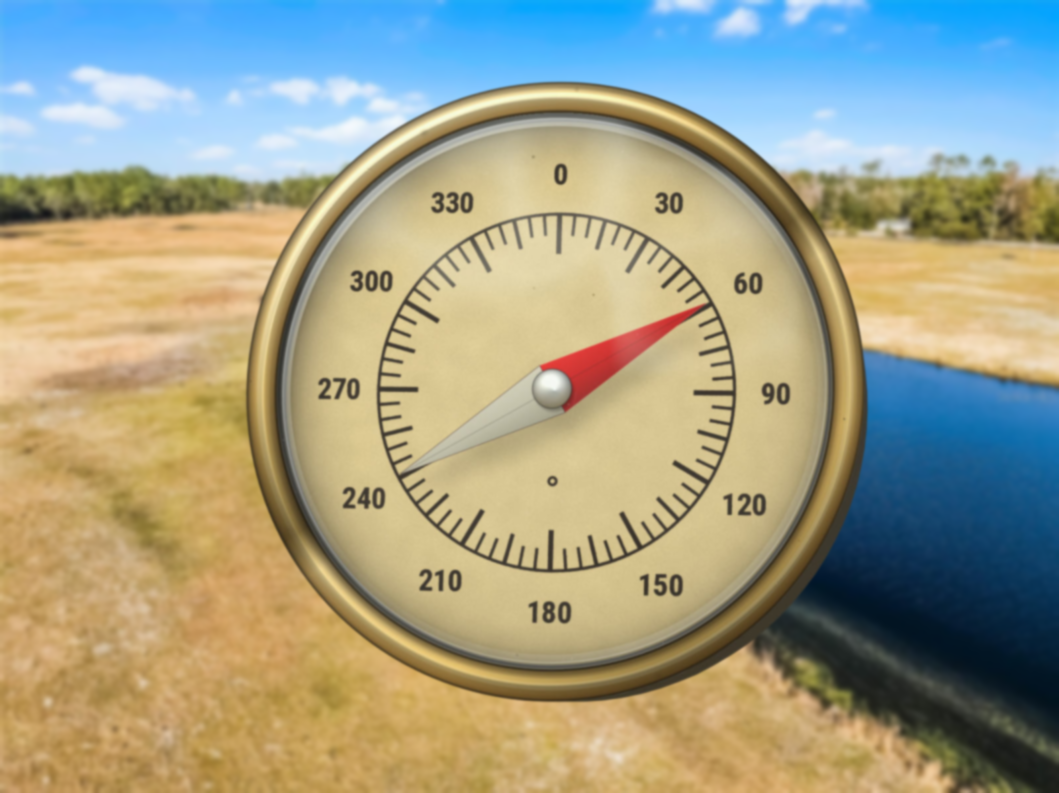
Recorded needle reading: 60
